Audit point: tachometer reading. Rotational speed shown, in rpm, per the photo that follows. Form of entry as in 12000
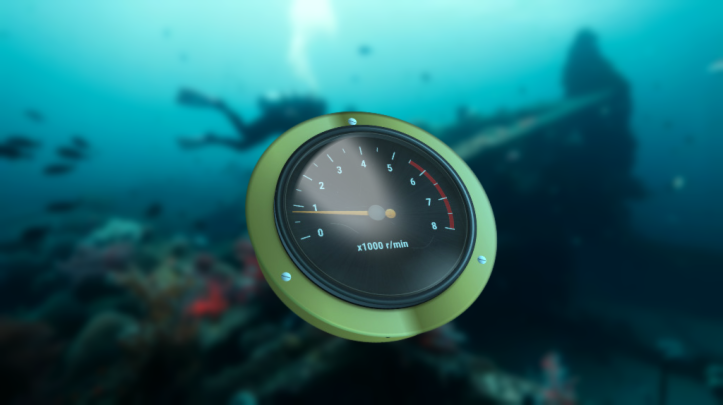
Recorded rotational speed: 750
